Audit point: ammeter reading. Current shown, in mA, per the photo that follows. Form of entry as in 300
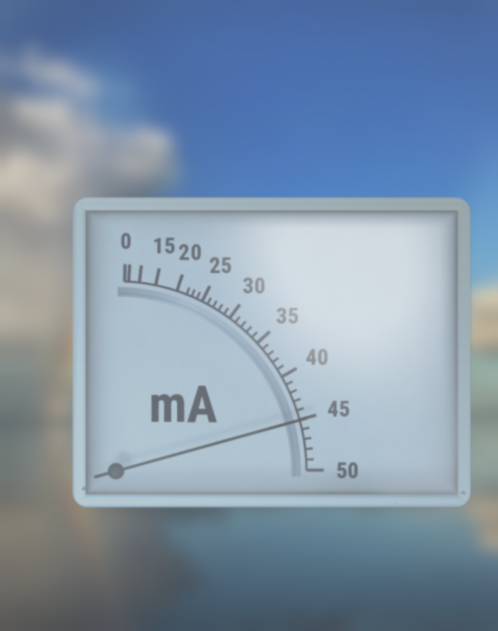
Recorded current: 45
